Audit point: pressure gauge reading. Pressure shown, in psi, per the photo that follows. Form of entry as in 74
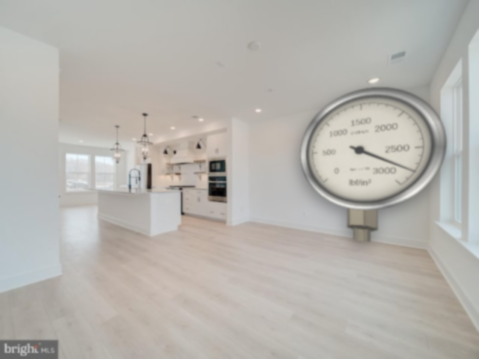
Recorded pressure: 2800
